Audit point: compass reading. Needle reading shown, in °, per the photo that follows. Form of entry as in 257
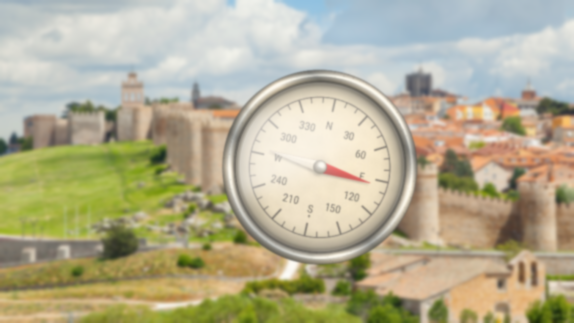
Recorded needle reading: 95
